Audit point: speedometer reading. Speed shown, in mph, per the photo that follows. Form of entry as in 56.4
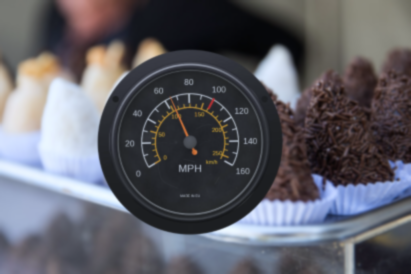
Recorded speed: 65
